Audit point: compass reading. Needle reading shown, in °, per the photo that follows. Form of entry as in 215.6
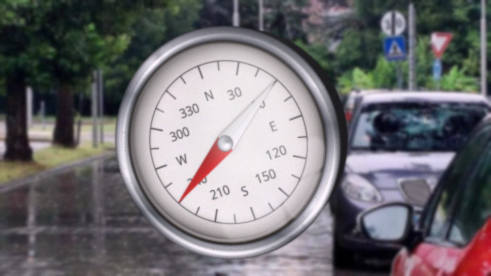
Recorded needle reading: 240
